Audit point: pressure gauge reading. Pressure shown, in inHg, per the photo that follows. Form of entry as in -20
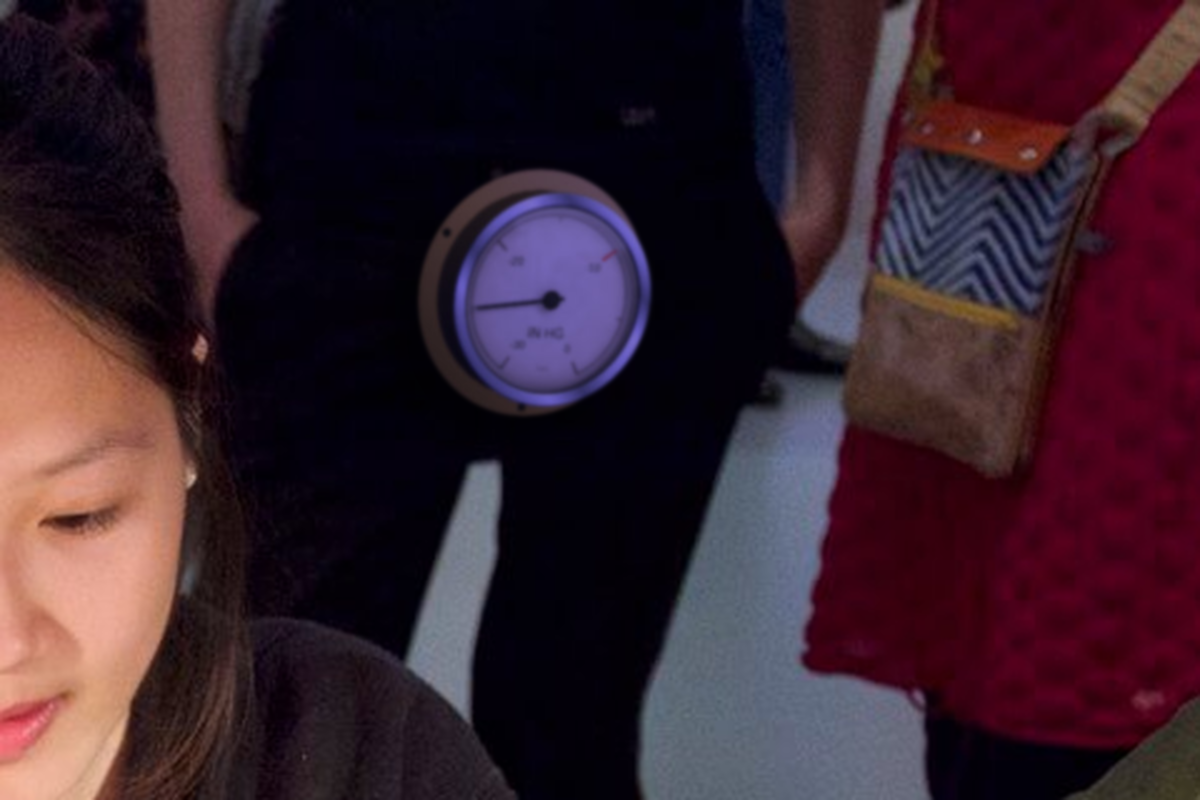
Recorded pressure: -25
